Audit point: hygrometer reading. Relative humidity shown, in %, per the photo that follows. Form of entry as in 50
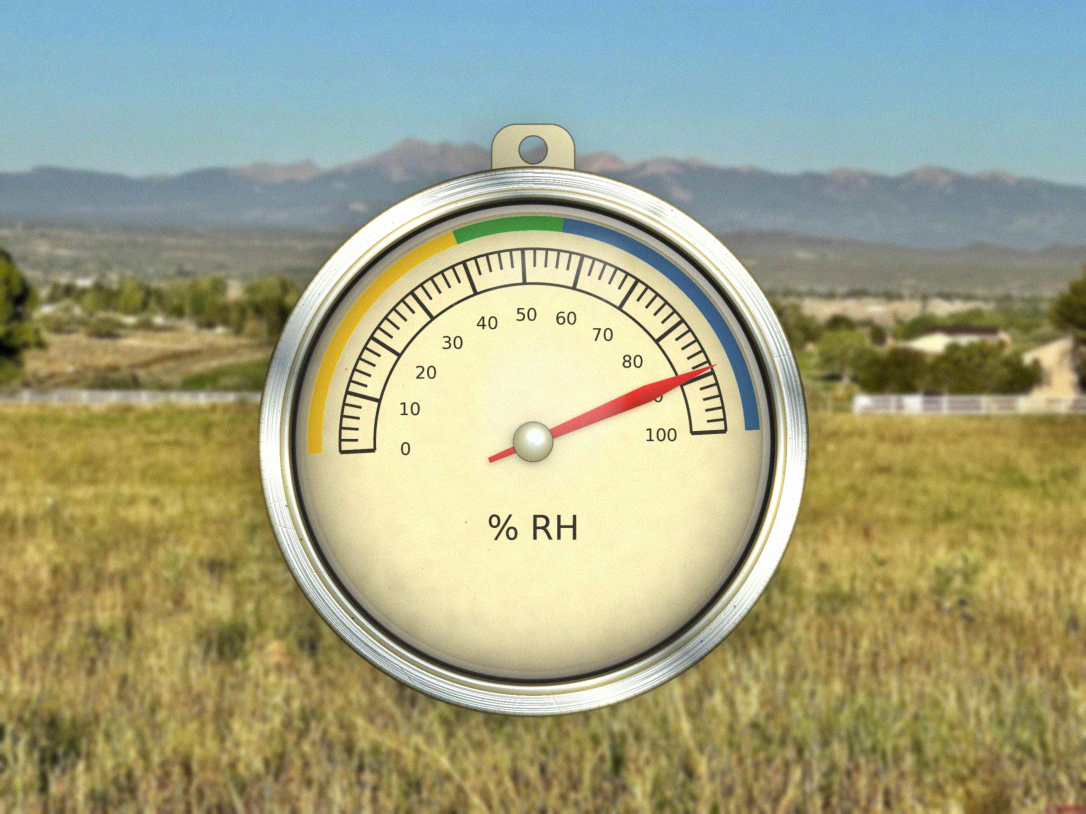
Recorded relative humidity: 89
